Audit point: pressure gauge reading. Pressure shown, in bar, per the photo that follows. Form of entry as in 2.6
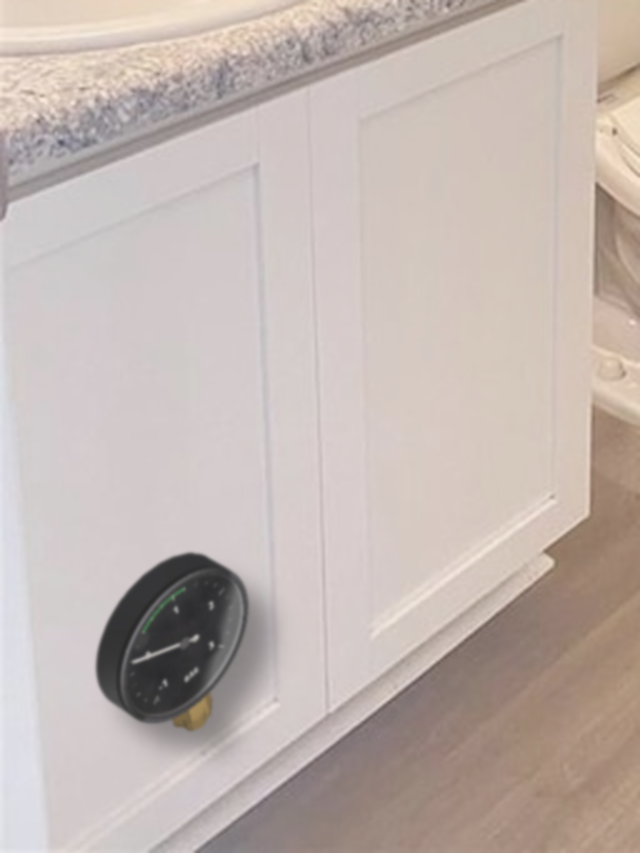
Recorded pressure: 0
